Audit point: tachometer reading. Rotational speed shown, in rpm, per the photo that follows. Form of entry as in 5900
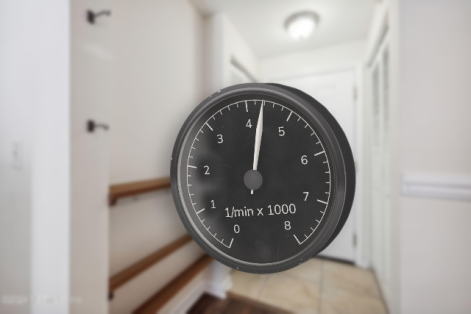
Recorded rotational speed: 4400
